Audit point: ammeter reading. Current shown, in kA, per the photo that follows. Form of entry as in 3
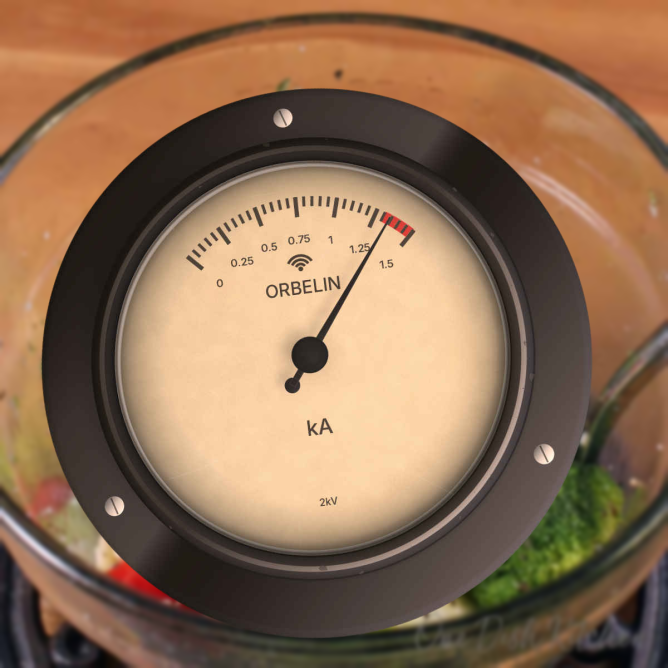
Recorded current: 1.35
